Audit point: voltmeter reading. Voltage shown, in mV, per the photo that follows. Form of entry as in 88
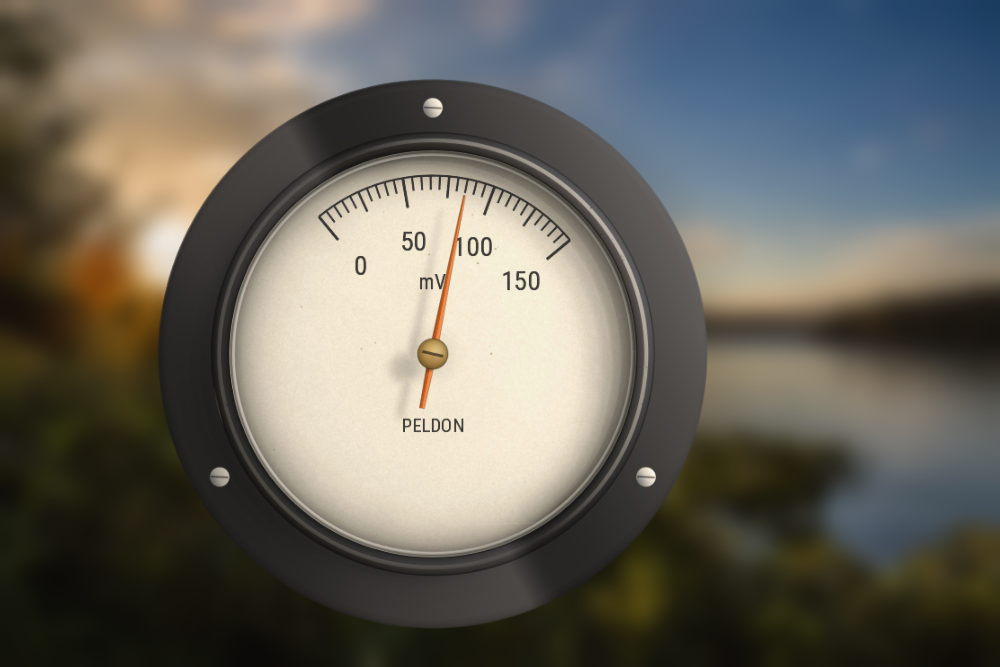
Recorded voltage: 85
